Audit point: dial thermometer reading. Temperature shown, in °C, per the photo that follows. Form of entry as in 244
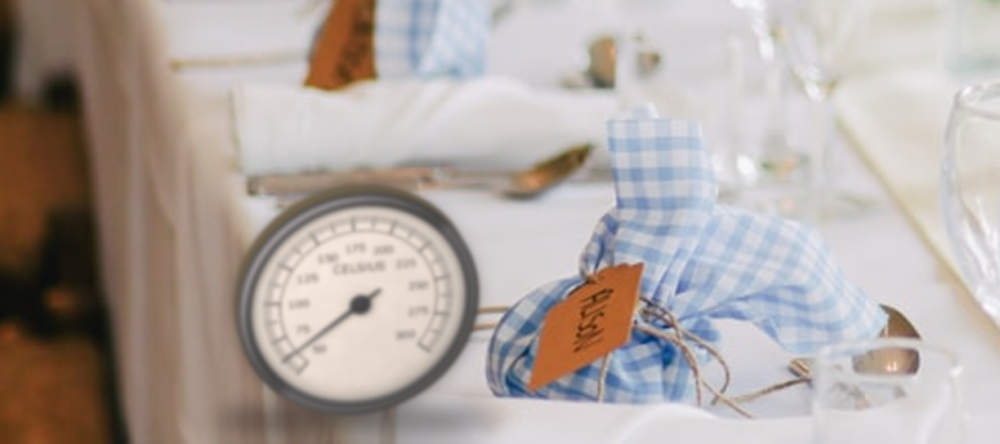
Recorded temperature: 62.5
